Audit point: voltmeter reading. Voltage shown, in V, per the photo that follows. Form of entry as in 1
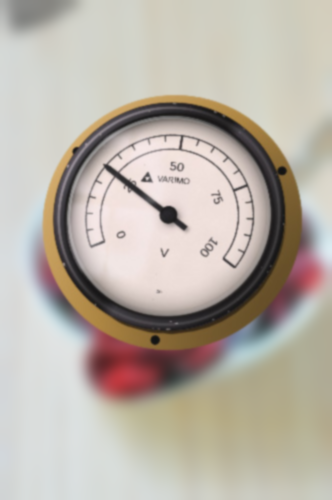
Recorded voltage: 25
